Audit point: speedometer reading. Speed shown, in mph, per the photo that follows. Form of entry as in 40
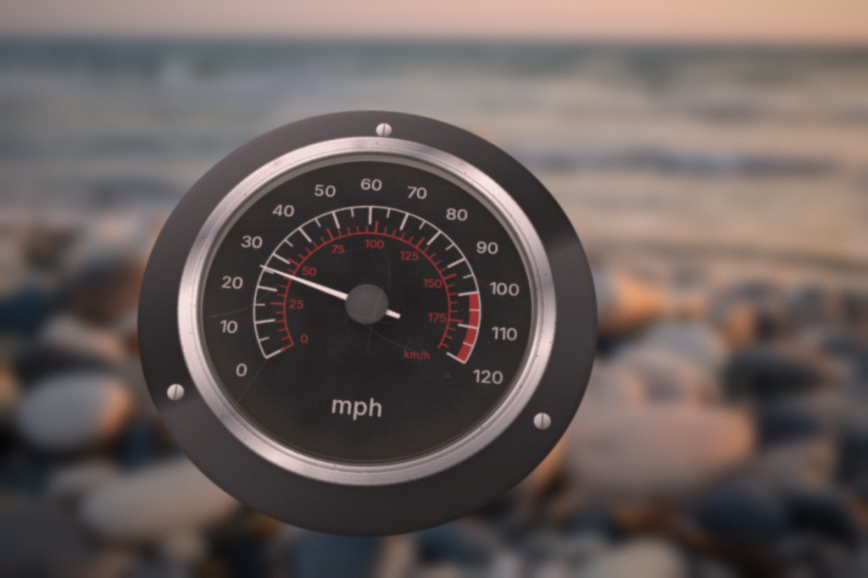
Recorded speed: 25
